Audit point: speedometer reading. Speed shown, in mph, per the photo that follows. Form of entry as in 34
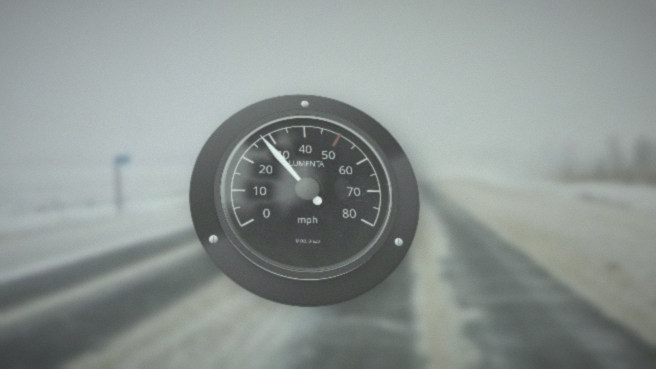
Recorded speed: 27.5
